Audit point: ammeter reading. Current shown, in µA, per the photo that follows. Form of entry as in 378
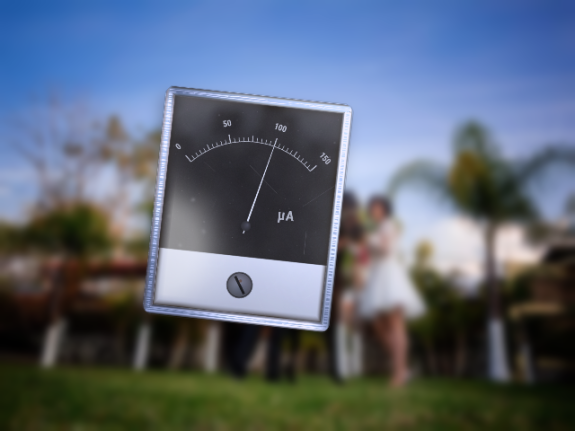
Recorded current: 100
